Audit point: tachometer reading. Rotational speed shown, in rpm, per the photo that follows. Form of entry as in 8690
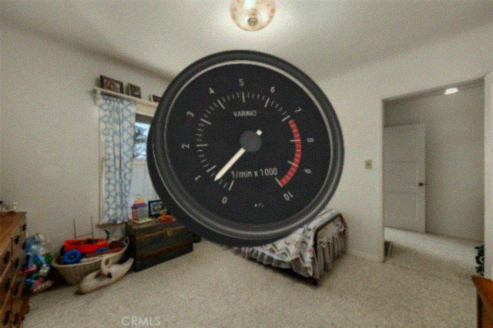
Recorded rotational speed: 600
